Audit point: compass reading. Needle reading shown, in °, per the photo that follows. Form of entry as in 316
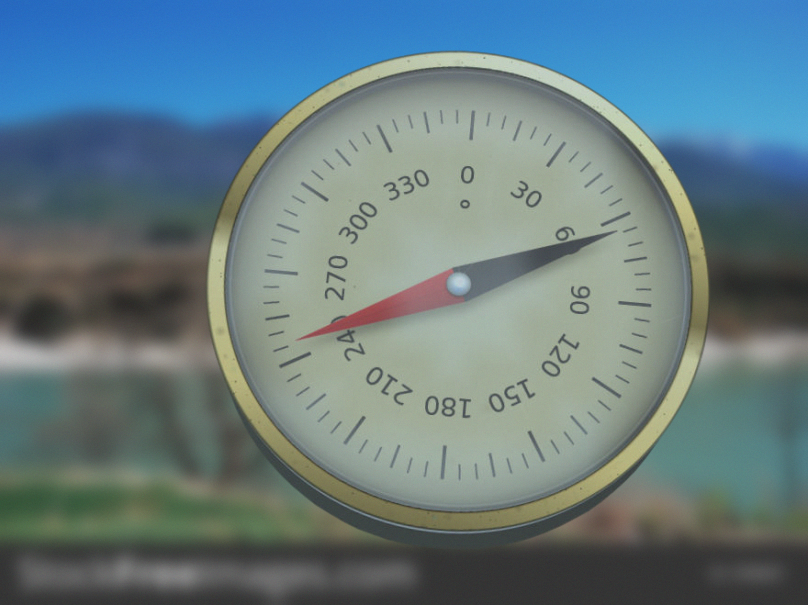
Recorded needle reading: 245
